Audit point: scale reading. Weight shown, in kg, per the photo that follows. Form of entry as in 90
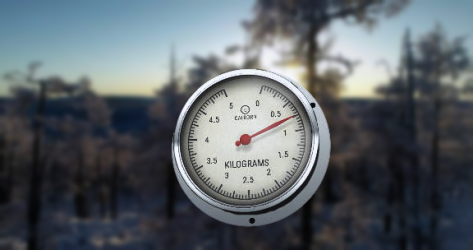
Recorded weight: 0.75
